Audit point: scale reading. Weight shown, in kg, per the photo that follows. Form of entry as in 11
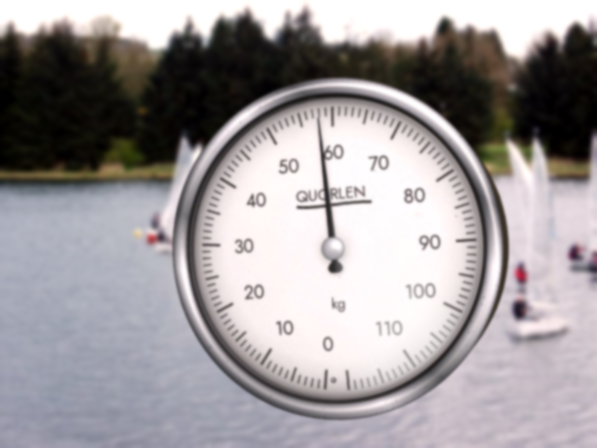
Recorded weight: 58
